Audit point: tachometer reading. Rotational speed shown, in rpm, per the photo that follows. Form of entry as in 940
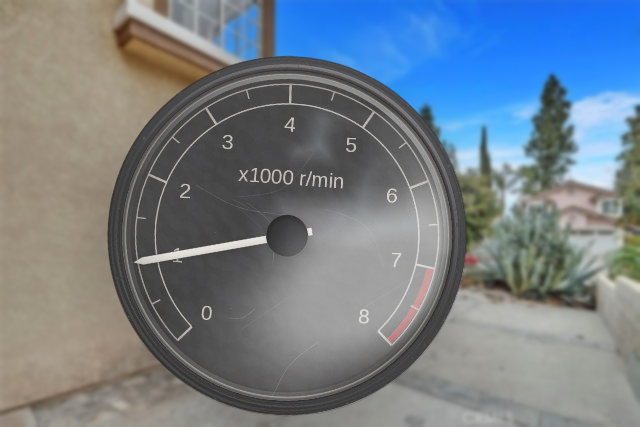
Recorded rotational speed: 1000
